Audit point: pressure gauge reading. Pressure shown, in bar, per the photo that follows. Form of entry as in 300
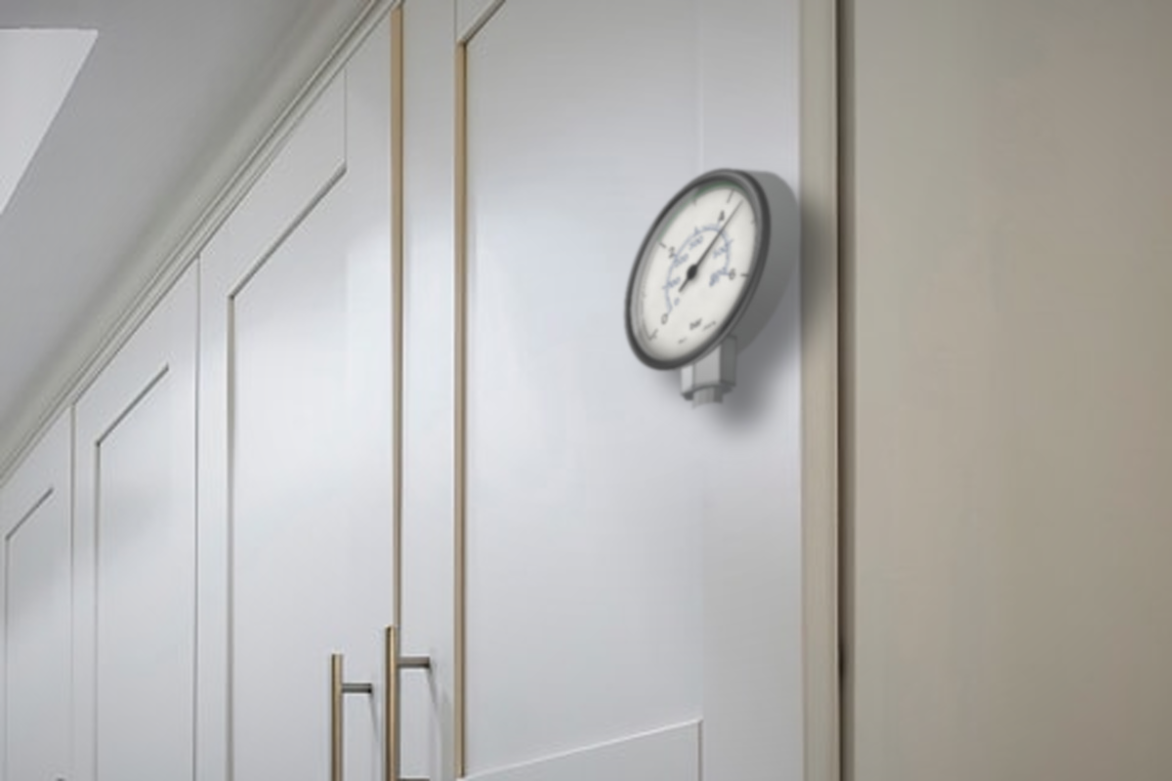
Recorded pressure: 4.5
